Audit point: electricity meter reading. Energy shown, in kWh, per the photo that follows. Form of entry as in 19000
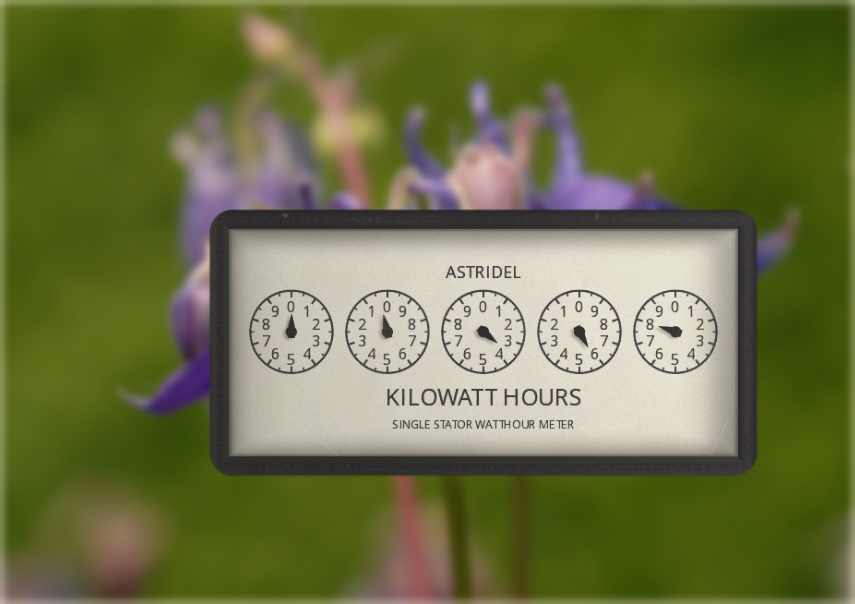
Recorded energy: 358
